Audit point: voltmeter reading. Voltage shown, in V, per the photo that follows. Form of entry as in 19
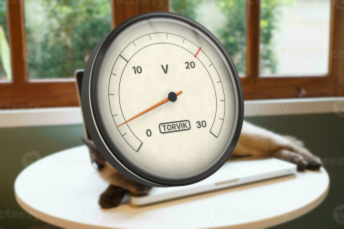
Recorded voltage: 3
